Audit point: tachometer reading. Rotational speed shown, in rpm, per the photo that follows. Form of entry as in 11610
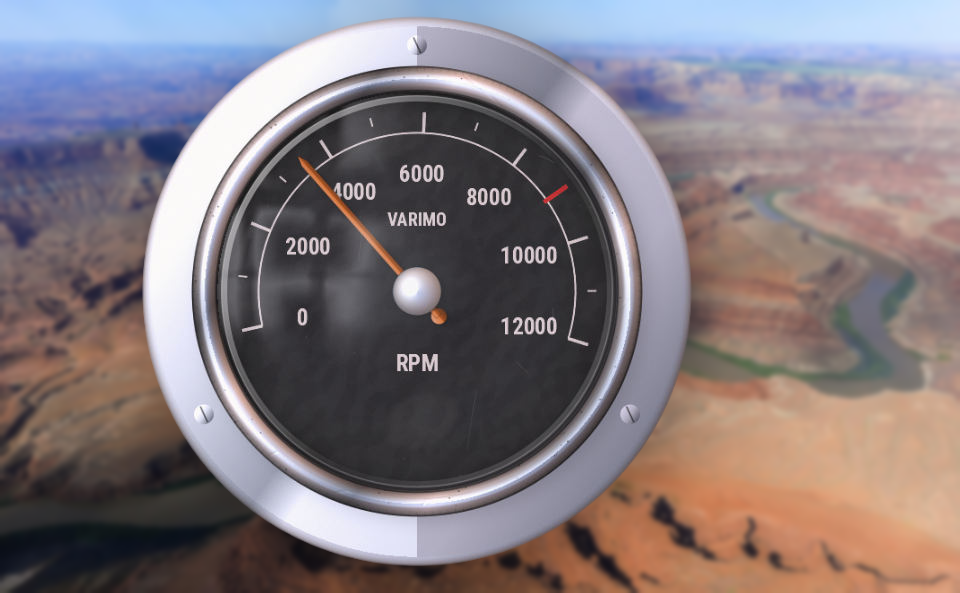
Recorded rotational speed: 3500
